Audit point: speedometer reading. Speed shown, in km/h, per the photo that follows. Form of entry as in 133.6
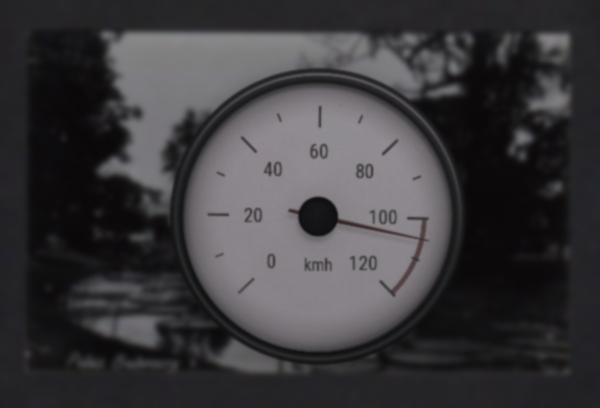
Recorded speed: 105
